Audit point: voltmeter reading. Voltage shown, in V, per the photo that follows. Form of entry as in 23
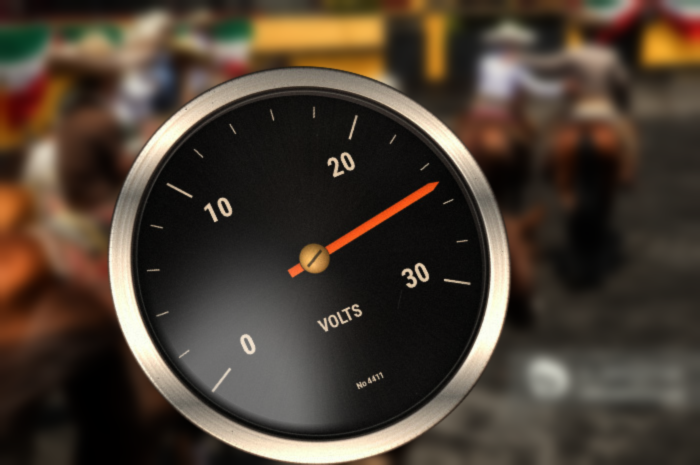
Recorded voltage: 25
